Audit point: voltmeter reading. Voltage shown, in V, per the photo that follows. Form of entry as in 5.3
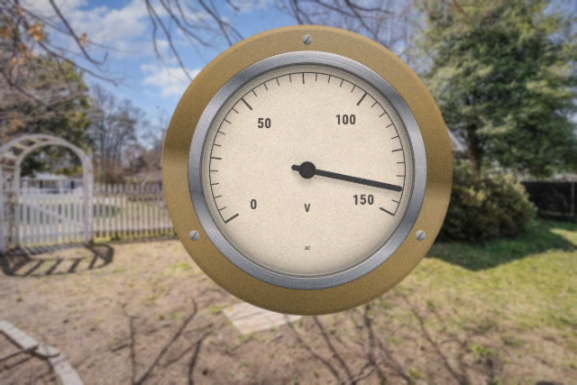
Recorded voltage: 140
